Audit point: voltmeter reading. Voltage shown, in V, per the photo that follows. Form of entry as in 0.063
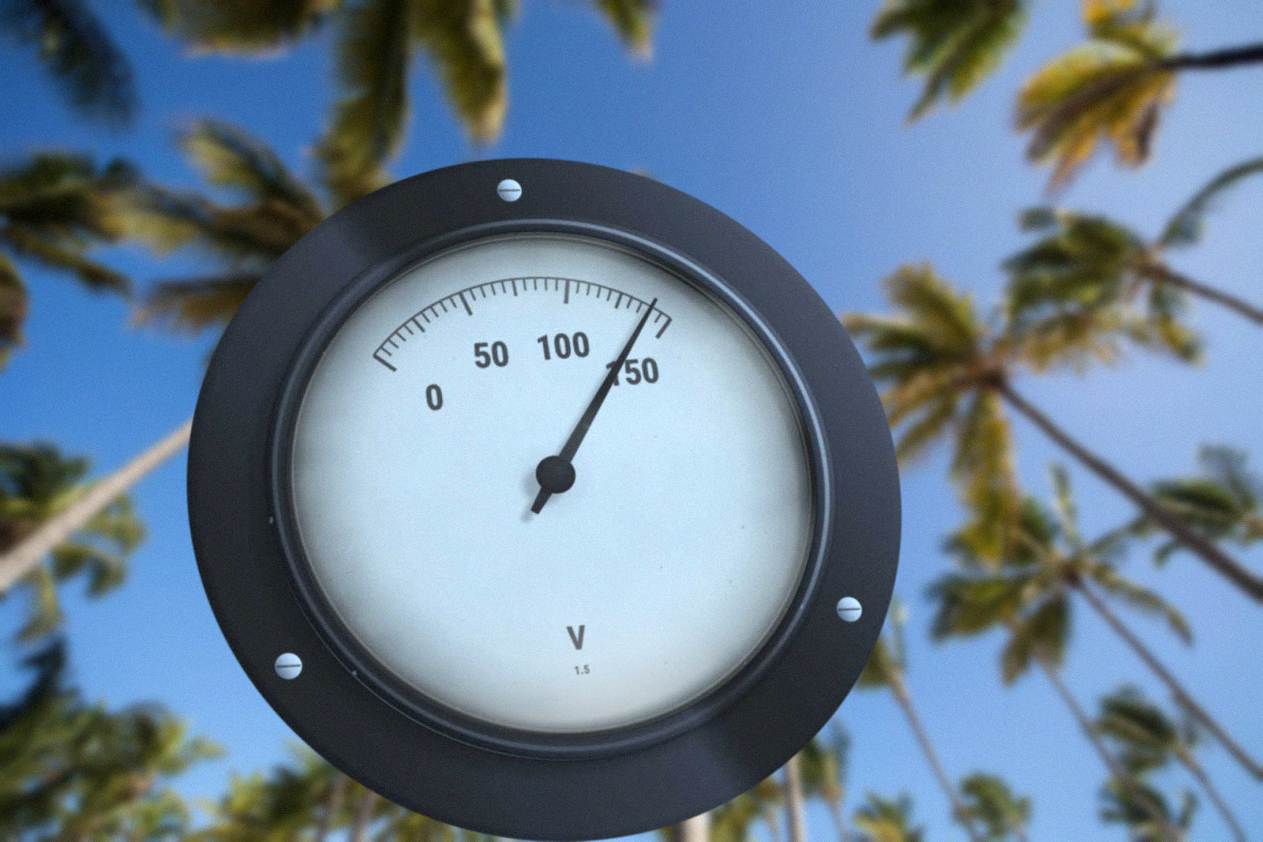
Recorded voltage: 140
